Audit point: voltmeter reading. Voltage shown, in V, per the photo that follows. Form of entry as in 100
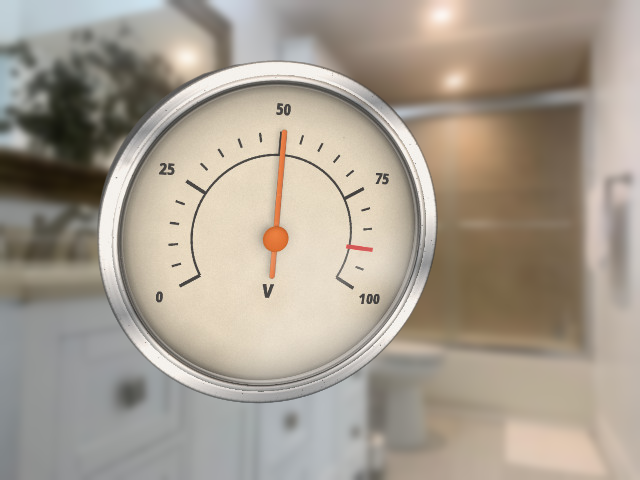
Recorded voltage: 50
